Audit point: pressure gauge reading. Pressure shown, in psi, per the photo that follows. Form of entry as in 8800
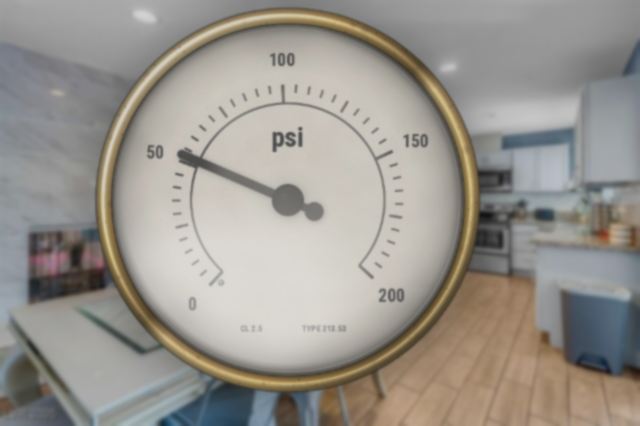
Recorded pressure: 52.5
